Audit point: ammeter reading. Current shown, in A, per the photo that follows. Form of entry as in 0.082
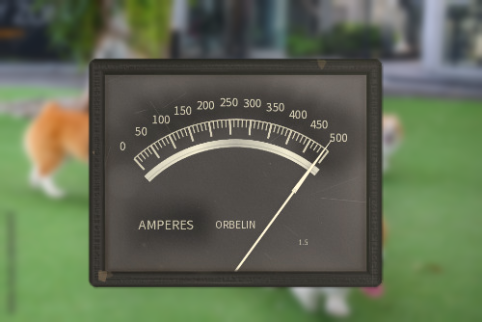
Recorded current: 490
